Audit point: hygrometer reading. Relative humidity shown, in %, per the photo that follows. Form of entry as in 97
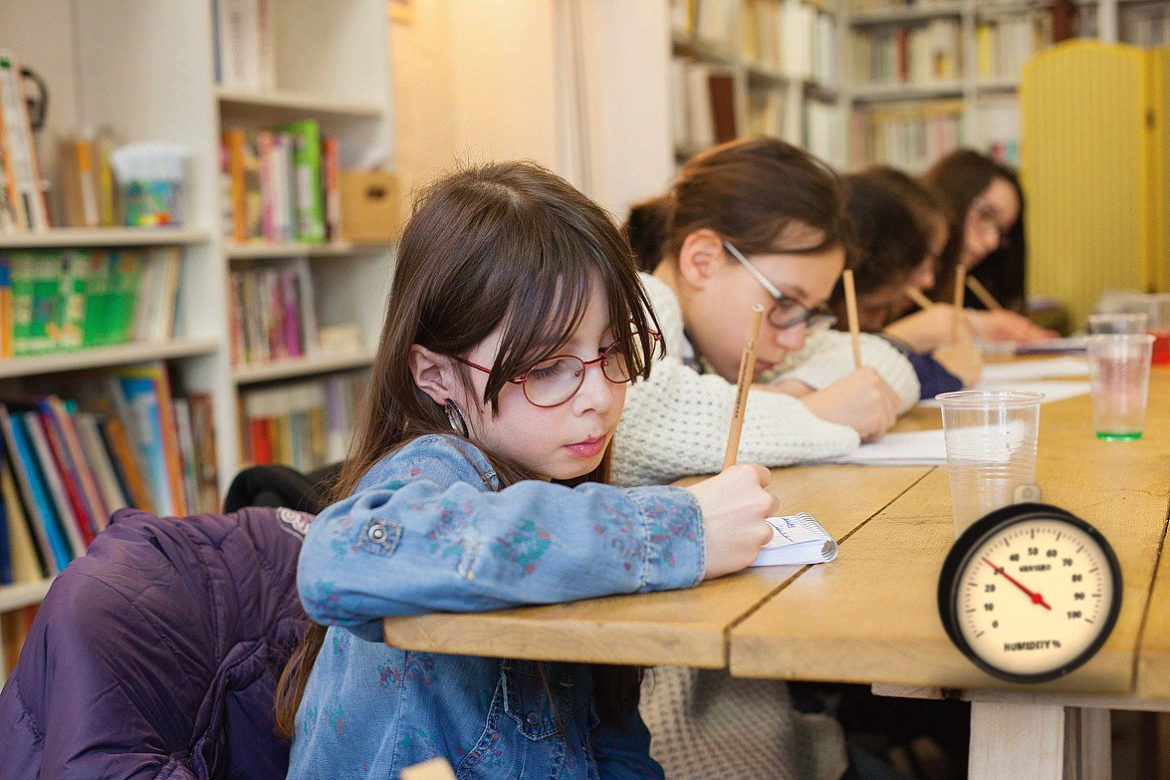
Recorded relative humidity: 30
